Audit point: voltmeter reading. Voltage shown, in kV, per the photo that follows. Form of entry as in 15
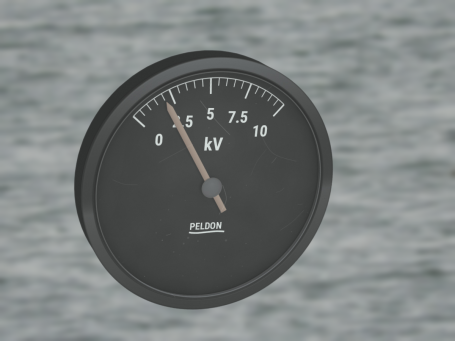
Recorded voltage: 2
